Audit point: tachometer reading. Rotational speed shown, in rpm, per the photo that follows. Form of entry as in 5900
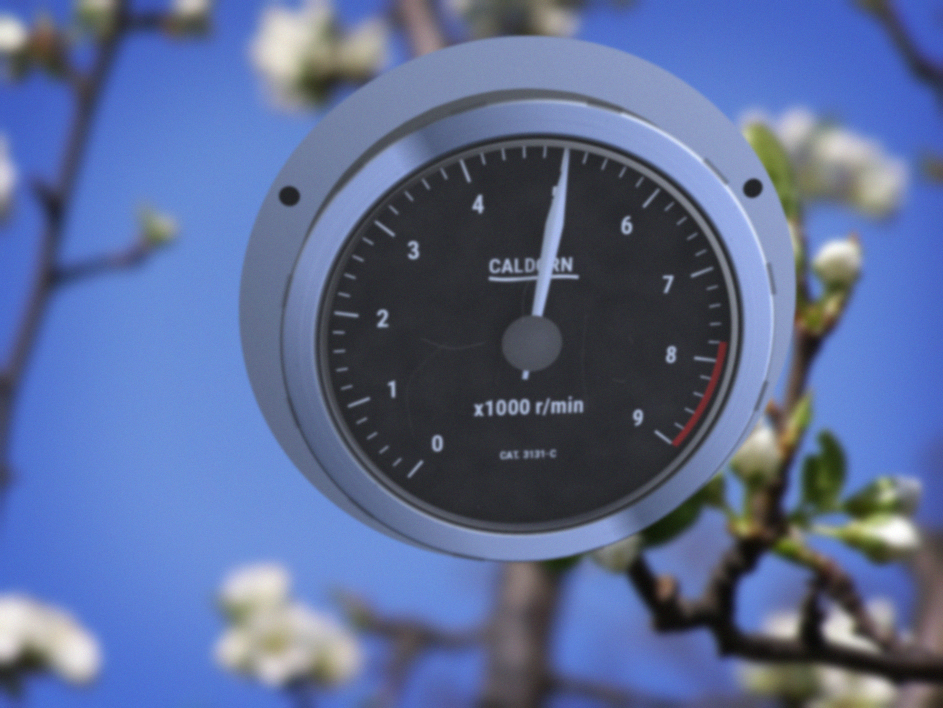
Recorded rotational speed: 5000
